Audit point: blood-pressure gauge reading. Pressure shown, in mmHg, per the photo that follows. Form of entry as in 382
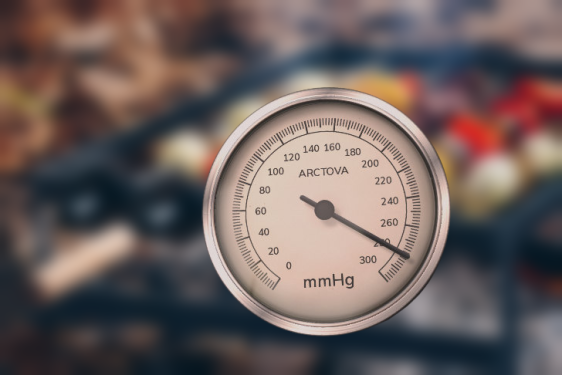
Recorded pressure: 280
